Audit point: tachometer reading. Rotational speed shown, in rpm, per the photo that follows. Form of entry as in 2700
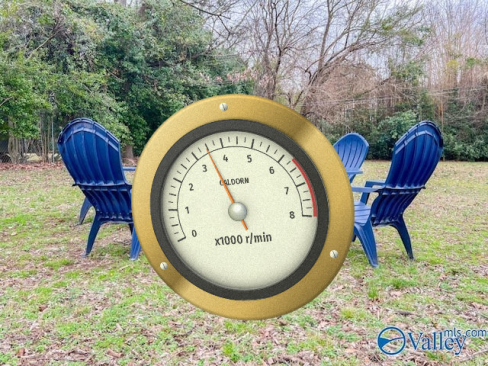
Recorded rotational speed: 3500
